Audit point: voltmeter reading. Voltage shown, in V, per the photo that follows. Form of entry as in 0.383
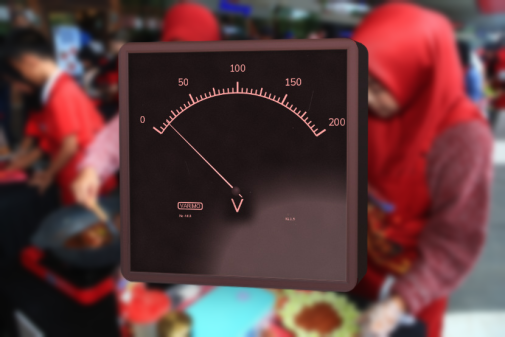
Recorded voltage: 15
